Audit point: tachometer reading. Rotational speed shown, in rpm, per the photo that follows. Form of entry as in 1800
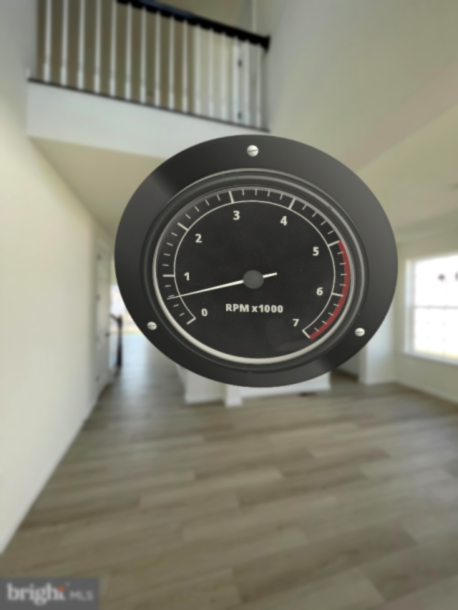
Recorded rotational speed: 600
